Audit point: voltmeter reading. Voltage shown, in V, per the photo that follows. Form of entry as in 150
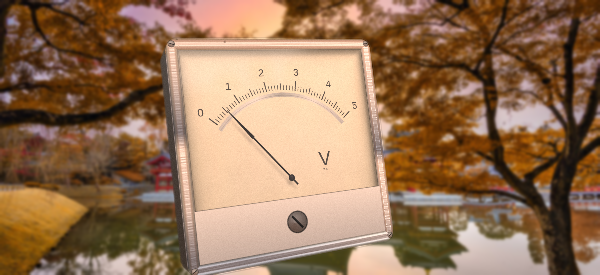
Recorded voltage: 0.5
